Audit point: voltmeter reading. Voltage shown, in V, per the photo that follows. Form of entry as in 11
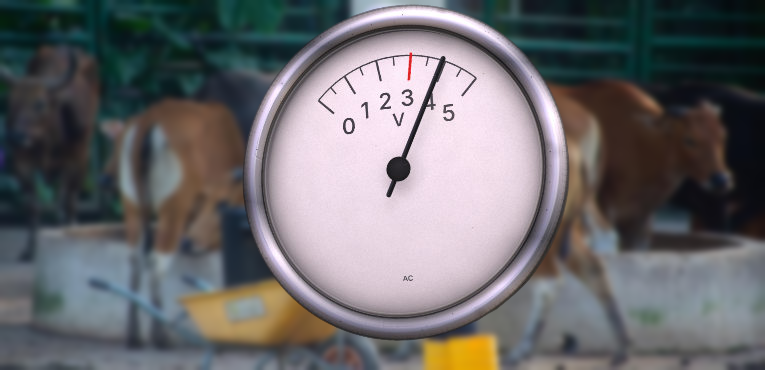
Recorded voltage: 4
